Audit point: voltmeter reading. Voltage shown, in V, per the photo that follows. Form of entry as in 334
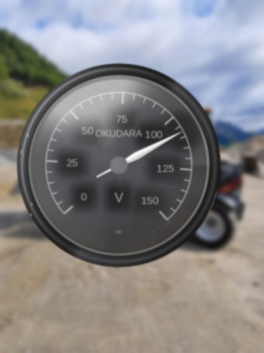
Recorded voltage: 107.5
